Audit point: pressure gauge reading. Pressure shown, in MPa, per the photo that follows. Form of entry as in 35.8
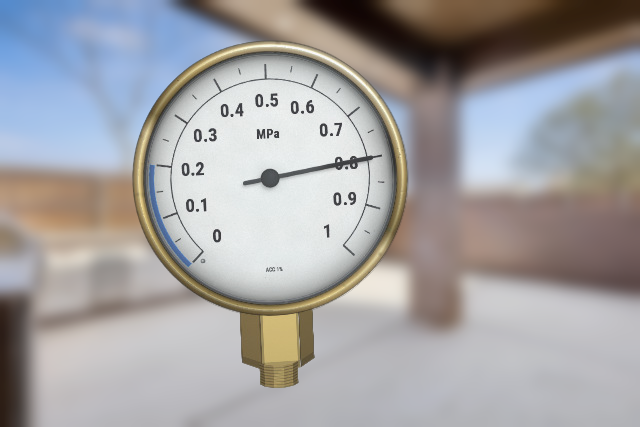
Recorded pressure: 0.8
